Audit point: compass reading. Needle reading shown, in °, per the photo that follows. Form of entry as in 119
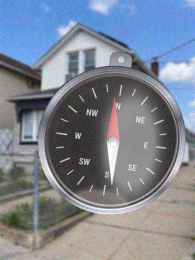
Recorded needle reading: 352.5
